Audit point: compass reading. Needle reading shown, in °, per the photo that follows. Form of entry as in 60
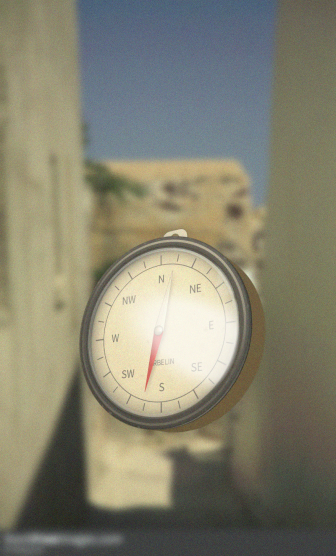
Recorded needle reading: 195
